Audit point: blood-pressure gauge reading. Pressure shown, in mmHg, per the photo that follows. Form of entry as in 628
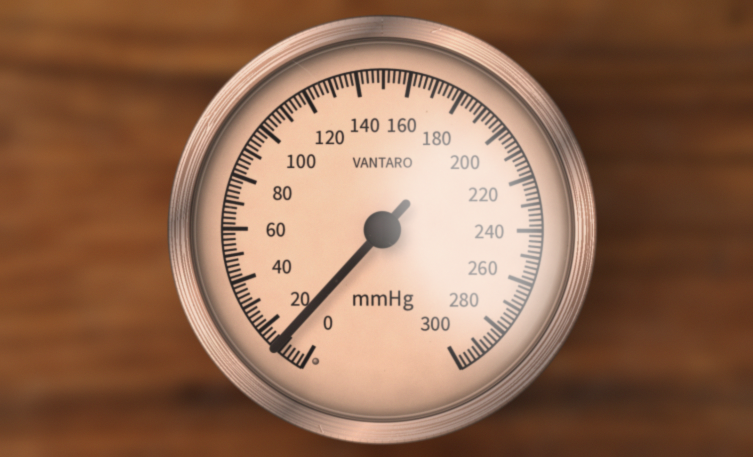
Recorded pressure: 12
